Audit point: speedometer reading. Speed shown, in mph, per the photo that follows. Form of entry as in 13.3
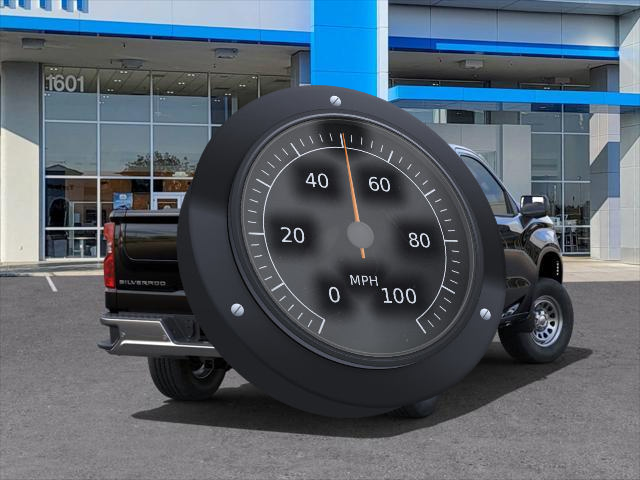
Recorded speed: 50
